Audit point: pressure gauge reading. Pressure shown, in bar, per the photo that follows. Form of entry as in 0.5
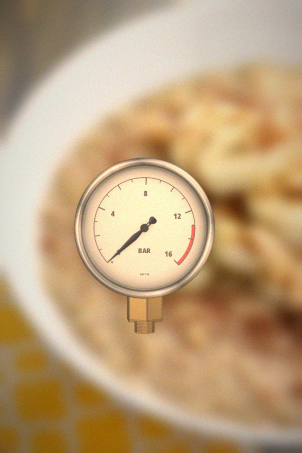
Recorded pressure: 0
